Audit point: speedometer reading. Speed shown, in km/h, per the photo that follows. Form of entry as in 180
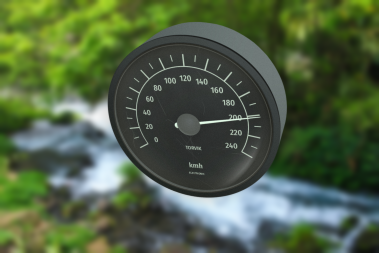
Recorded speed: 200
